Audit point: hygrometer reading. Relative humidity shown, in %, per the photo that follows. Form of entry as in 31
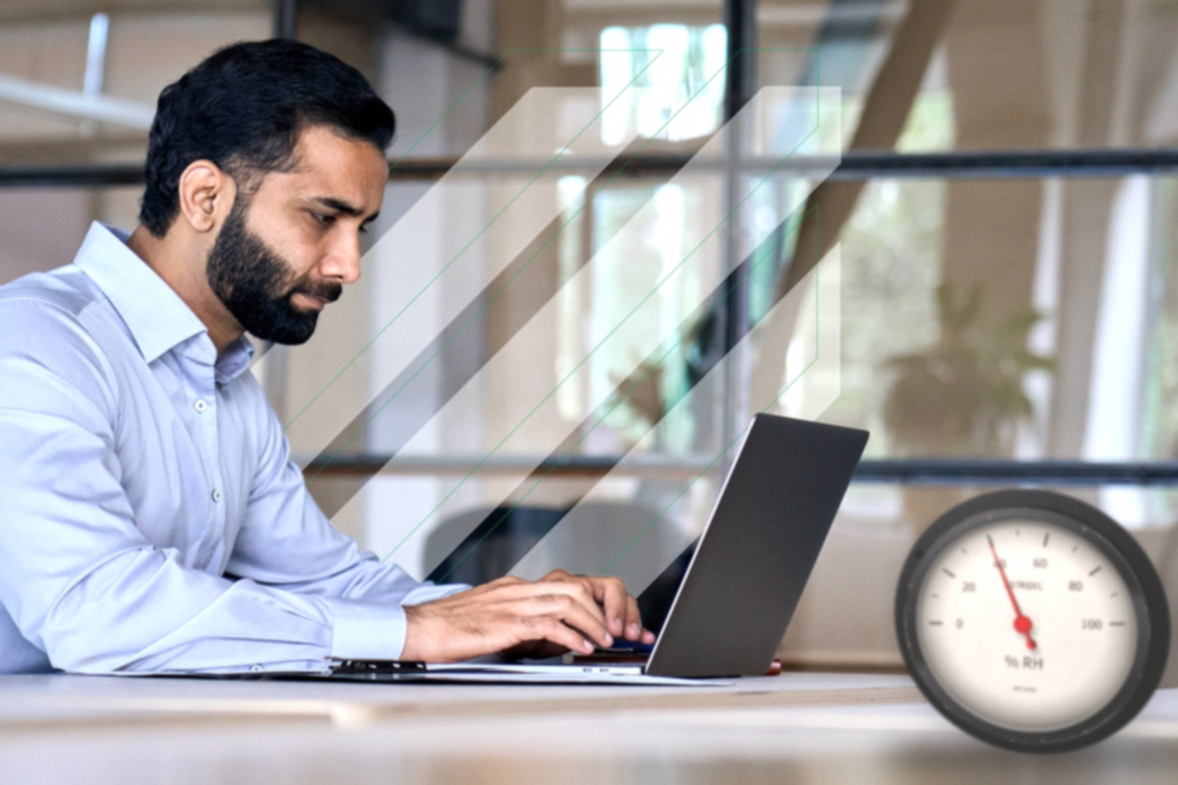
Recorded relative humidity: 40
